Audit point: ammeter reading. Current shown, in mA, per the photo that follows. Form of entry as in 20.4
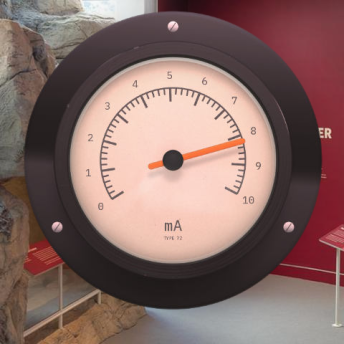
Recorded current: 8.2
